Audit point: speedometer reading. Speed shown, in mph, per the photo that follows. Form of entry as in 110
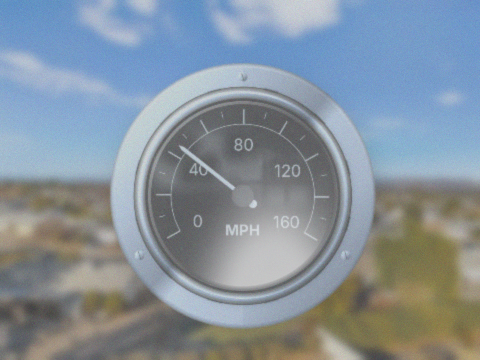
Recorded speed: 45
